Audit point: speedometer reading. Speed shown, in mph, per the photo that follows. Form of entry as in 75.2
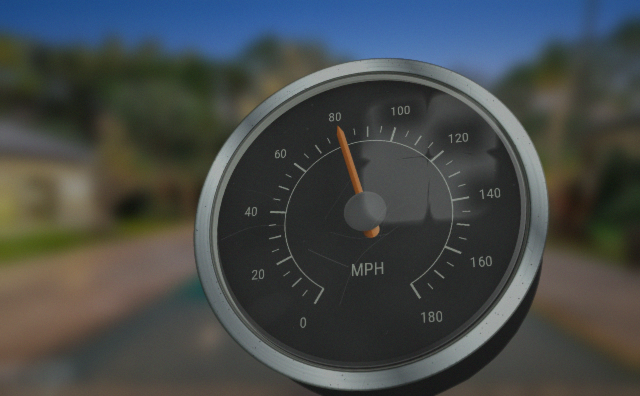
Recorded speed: 80
